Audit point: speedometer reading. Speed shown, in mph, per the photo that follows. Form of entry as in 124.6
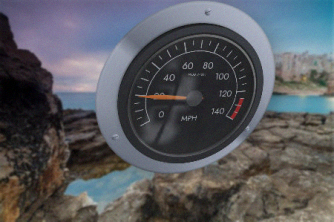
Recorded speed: 20
